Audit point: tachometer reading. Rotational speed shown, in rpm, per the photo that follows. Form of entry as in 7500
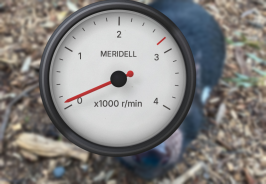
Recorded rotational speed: 100
